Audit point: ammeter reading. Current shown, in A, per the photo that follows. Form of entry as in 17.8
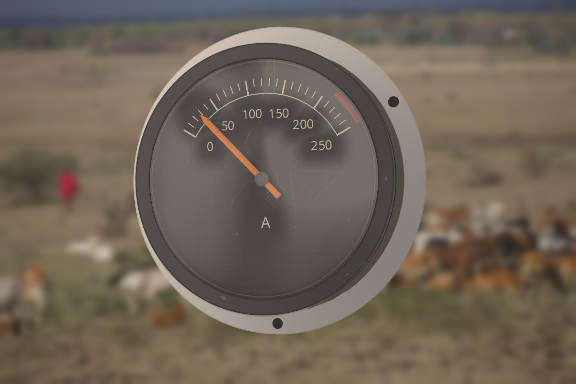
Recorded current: 30
